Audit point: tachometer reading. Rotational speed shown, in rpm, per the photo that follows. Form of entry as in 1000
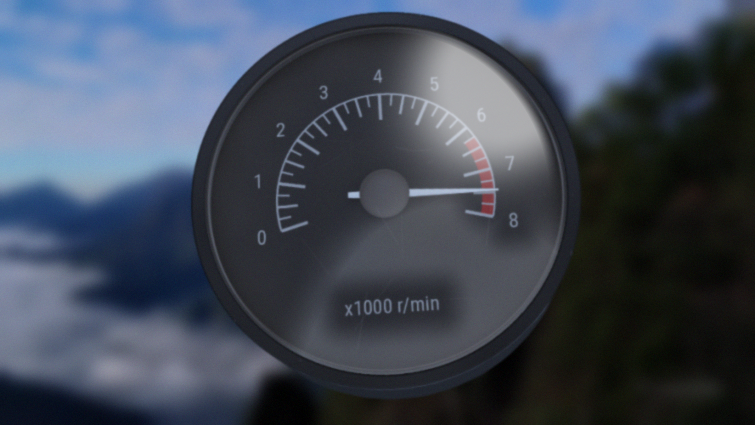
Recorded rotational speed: 7500
